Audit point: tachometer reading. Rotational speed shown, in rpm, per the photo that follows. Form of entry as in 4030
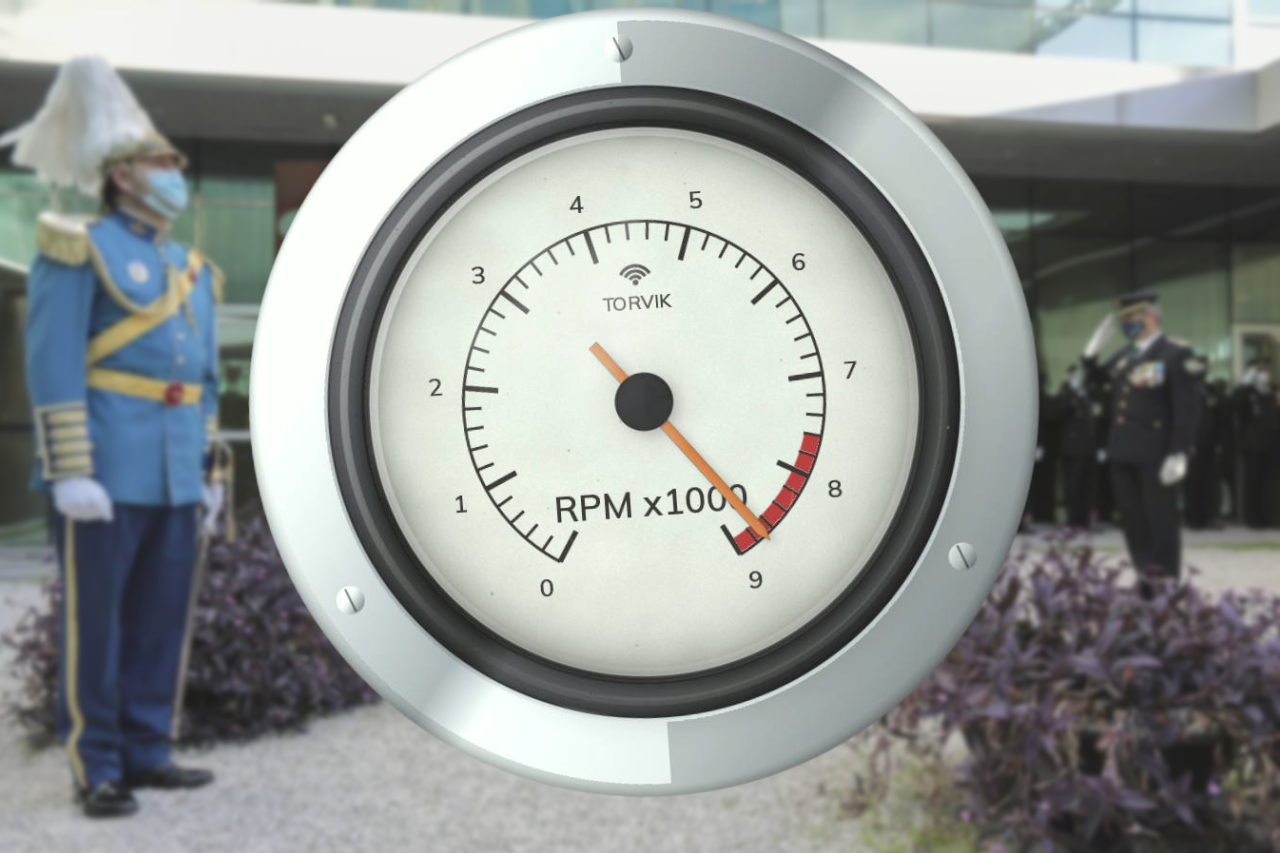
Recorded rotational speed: 8700
